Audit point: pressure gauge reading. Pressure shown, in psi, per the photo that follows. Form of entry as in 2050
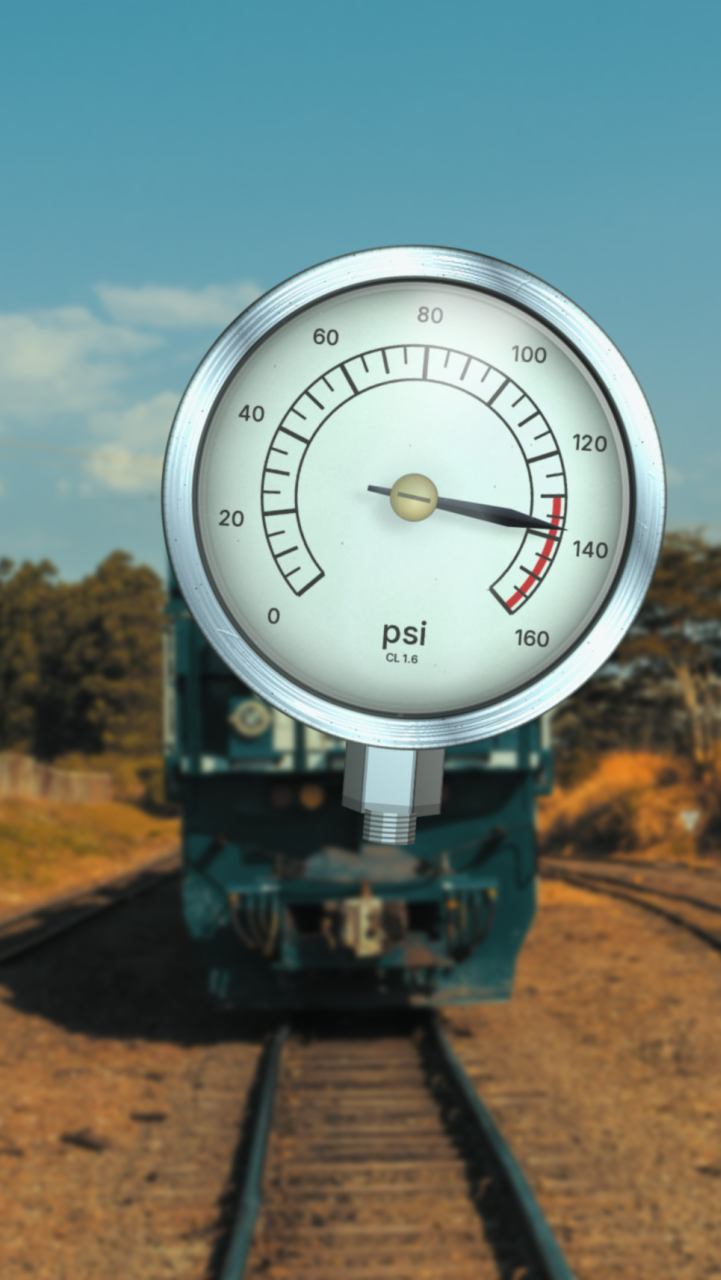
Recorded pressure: 137.5
